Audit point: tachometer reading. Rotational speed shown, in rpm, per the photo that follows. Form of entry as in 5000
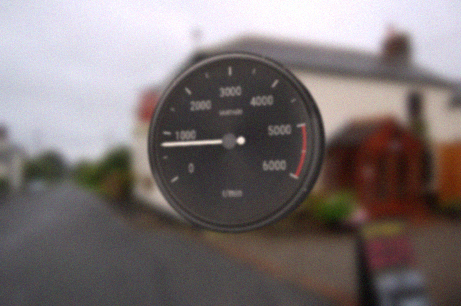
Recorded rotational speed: 750
